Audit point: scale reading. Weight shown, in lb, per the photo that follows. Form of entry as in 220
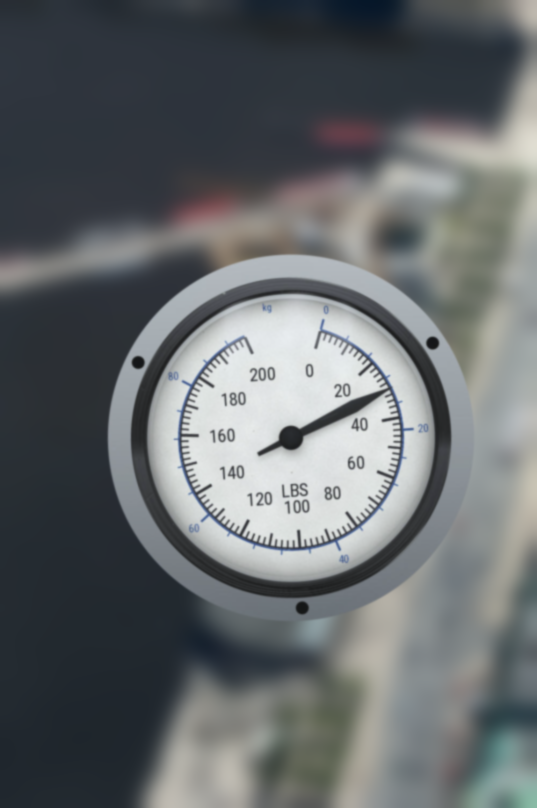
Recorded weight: 30
